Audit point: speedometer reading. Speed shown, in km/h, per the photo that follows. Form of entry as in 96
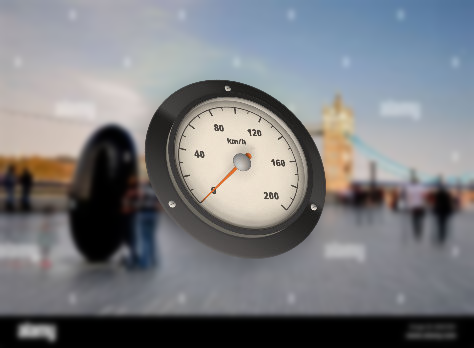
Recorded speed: 0
